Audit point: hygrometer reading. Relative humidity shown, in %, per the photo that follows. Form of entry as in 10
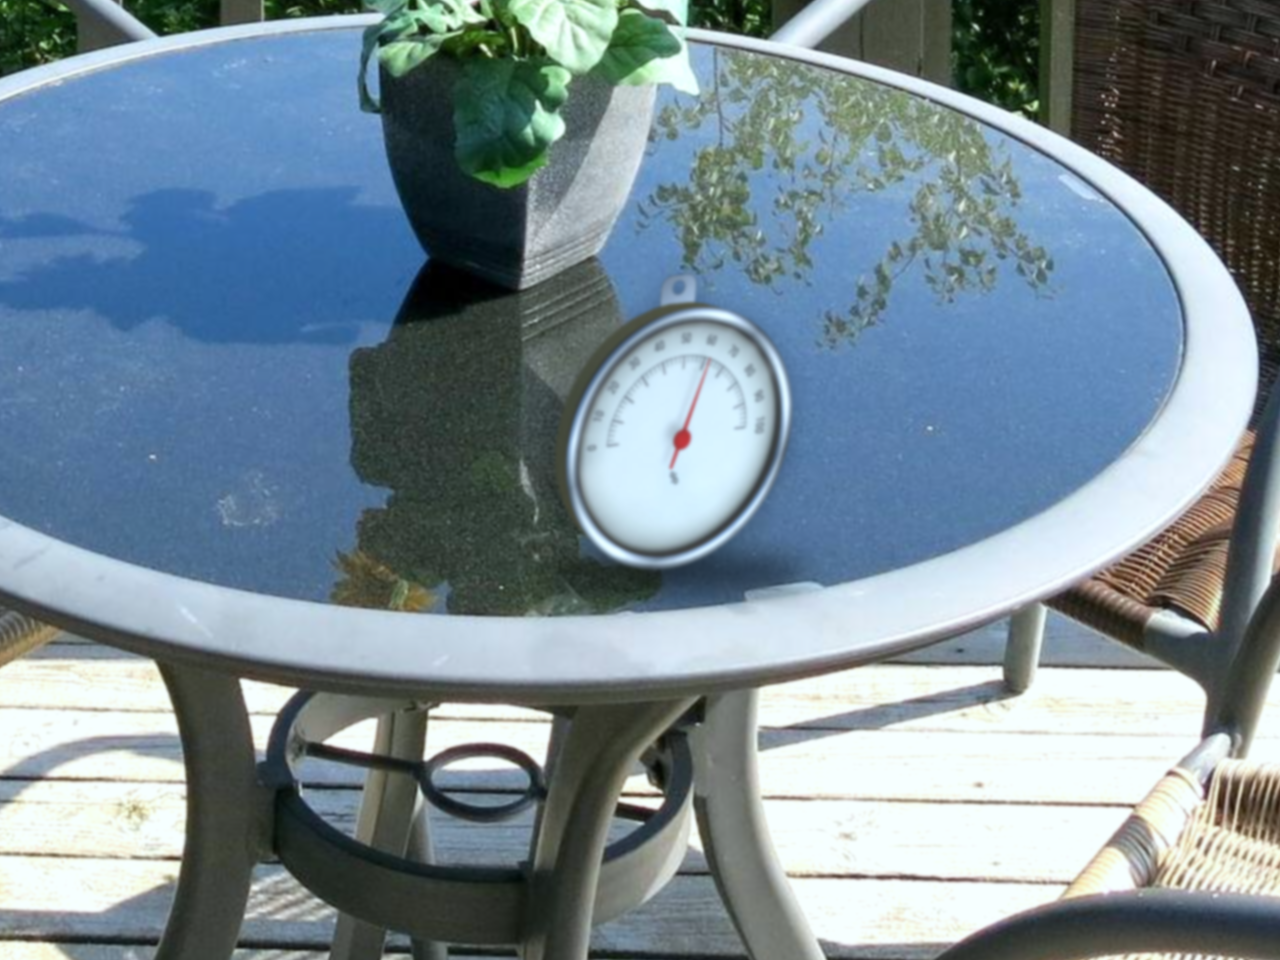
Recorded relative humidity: 60
